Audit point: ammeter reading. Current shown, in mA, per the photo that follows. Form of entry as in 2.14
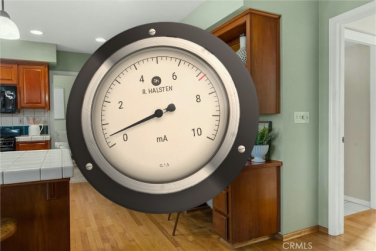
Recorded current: 0.4
